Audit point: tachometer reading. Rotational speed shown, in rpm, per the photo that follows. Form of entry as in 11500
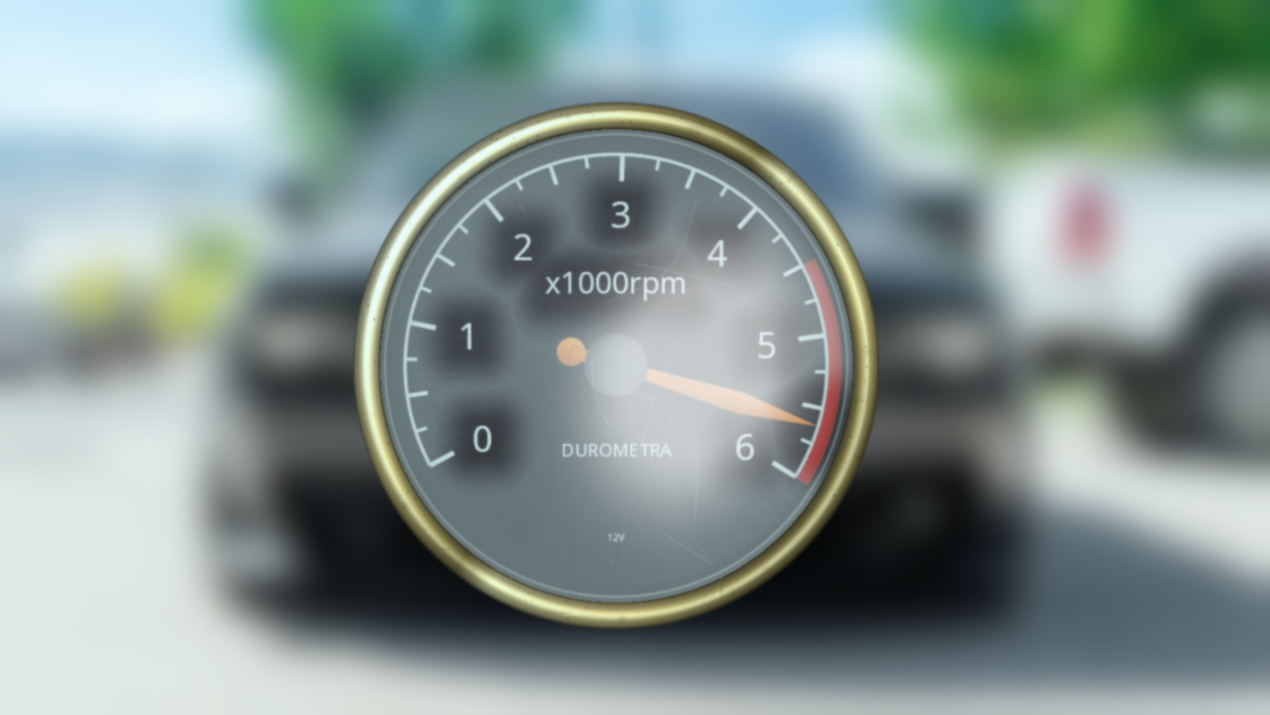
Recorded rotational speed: 5625
